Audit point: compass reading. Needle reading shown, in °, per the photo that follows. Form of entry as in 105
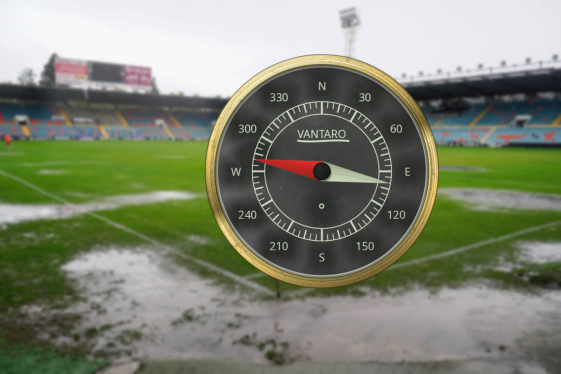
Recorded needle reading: 280
